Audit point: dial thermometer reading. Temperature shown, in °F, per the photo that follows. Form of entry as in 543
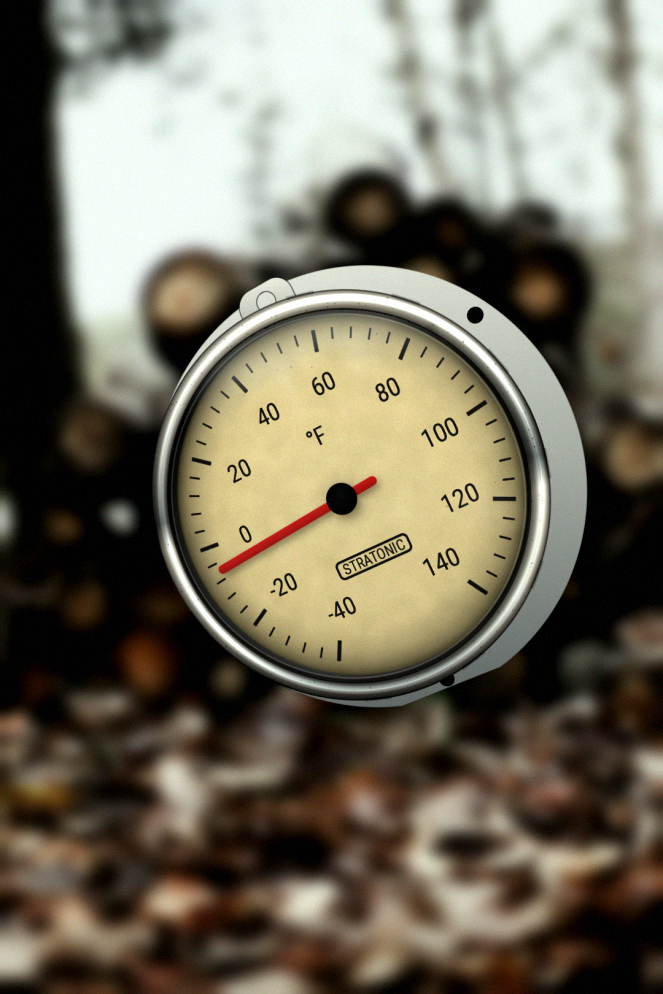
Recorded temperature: -6
